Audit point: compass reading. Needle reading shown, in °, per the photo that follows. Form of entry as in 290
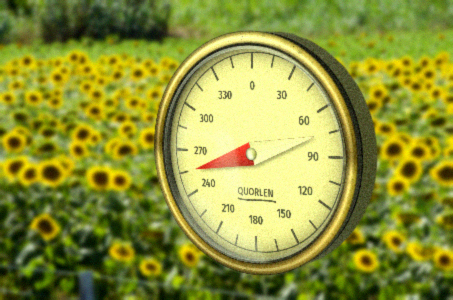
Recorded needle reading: 255
